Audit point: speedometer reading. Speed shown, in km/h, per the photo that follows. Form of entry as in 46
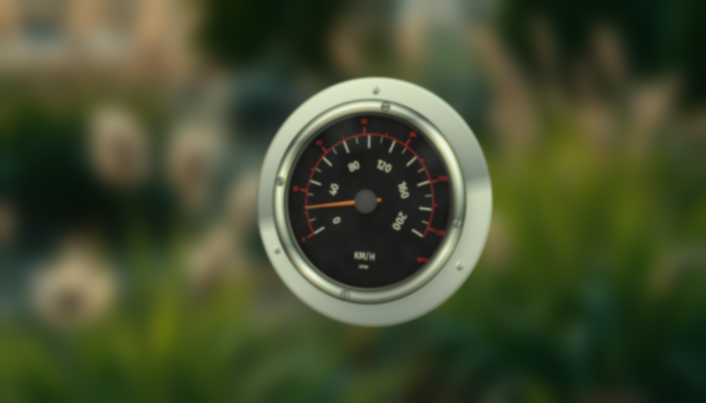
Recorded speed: 20
